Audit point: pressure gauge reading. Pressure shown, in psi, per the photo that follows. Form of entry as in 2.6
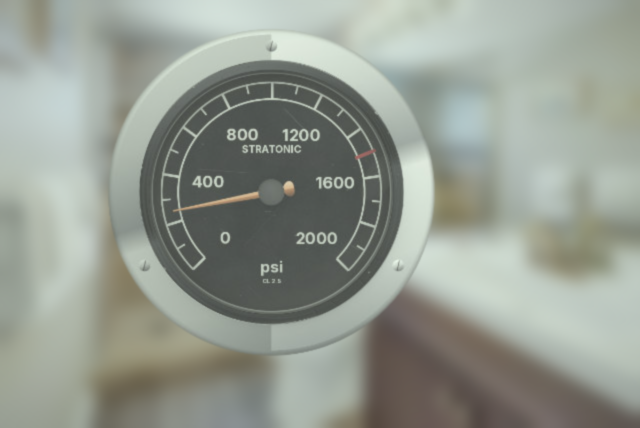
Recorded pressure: 250
